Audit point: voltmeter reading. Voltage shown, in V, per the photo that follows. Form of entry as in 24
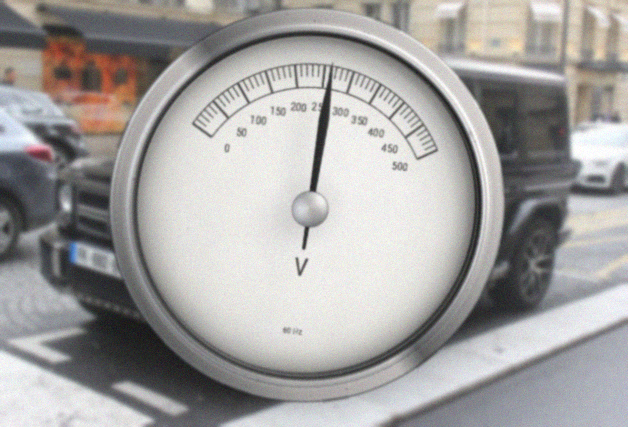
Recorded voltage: 260
